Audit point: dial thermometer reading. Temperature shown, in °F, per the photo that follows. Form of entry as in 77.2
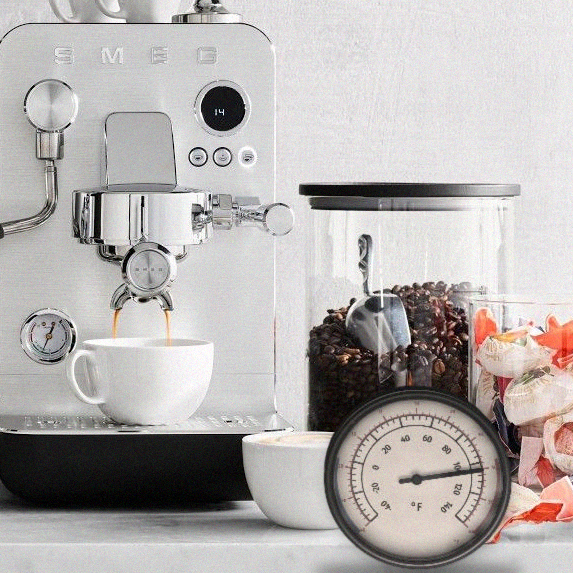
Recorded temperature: 104
